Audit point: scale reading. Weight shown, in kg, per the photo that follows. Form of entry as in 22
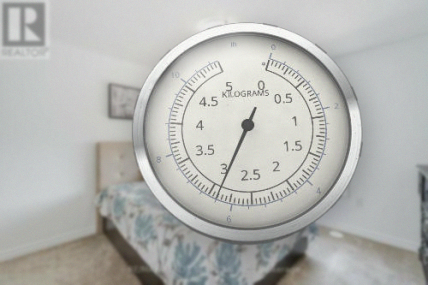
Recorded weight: 2.9
